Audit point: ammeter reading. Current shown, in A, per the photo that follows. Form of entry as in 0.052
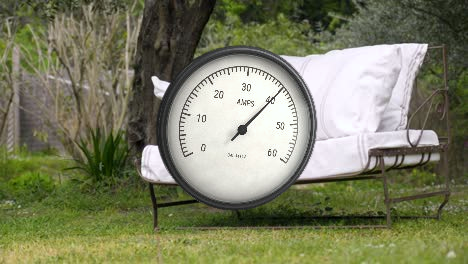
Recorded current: 40
